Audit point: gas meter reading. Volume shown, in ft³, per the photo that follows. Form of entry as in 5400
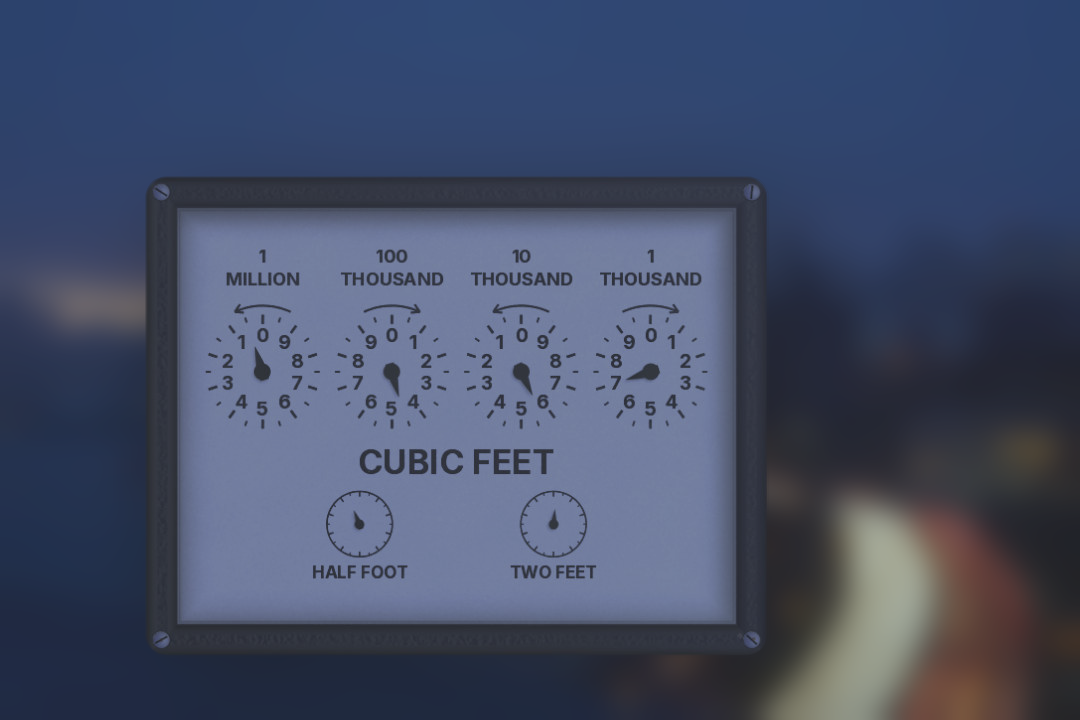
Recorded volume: 45700
